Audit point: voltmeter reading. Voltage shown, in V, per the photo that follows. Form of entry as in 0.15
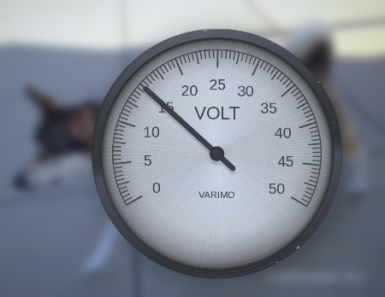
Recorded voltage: 15
